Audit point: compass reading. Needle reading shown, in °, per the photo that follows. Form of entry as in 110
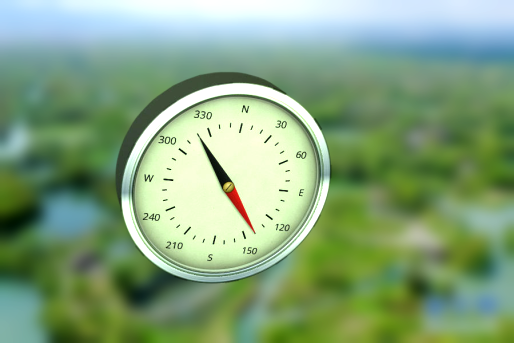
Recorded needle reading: 140
